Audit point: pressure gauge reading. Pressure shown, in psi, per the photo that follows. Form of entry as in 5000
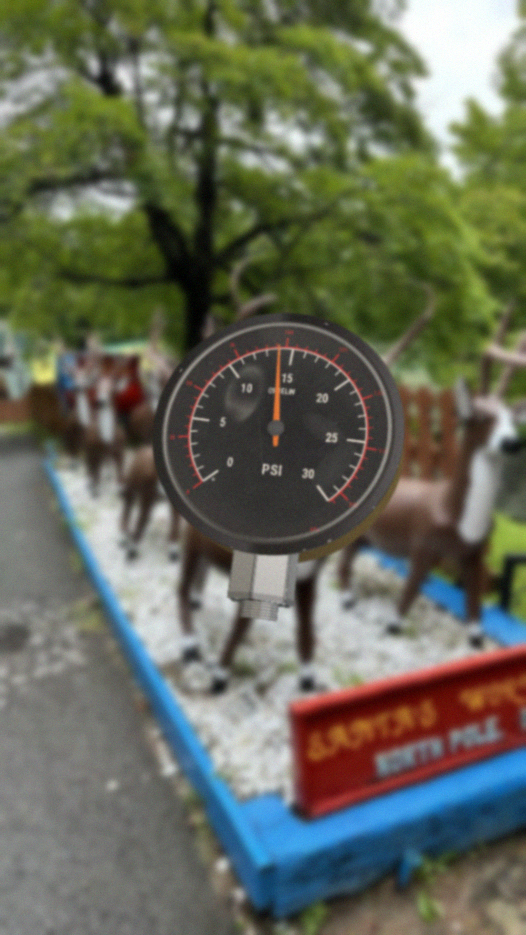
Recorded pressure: 14
